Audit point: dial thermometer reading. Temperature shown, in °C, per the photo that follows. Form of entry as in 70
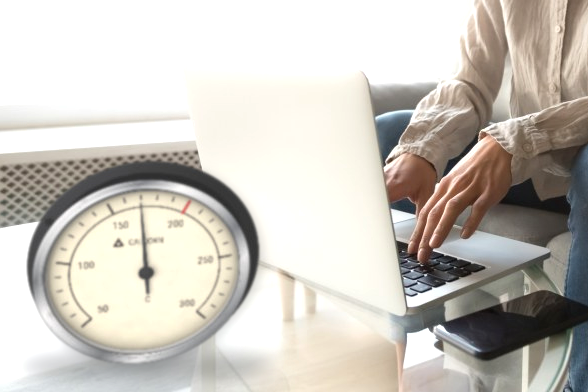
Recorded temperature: 170
